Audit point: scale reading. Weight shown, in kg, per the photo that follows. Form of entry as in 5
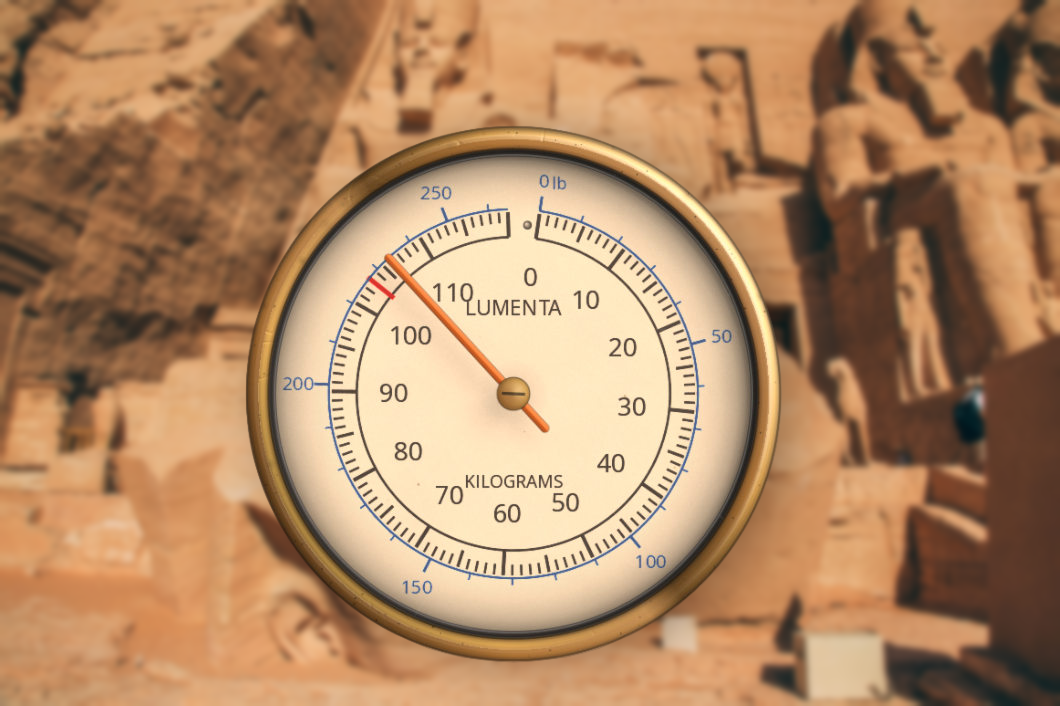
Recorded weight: 106
